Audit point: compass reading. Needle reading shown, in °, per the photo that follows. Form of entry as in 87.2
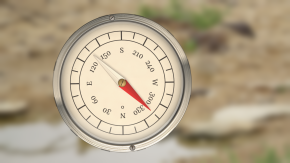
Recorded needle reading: 315
